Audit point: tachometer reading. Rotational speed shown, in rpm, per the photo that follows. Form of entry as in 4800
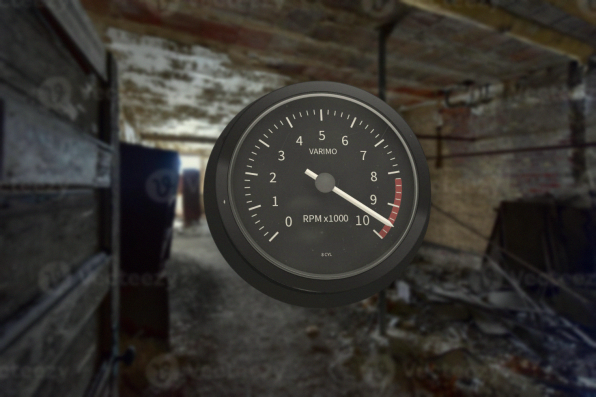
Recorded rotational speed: 9600
